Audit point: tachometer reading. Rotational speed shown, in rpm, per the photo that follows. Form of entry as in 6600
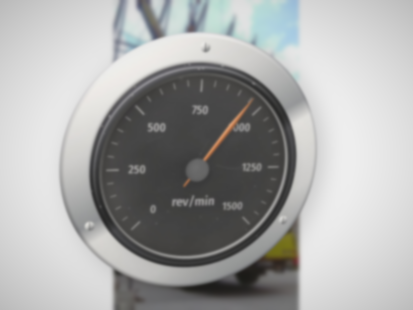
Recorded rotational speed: 950
